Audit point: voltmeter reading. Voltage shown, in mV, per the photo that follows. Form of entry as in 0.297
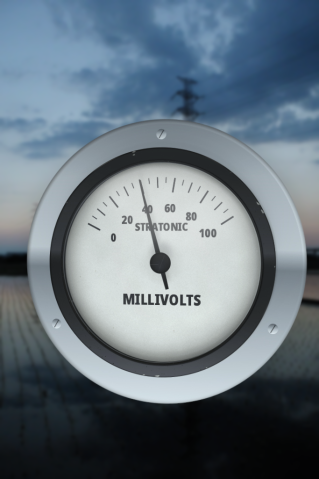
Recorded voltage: 40
